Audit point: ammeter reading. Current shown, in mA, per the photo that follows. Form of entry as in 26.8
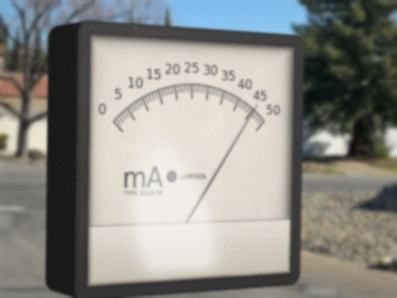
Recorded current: 45
